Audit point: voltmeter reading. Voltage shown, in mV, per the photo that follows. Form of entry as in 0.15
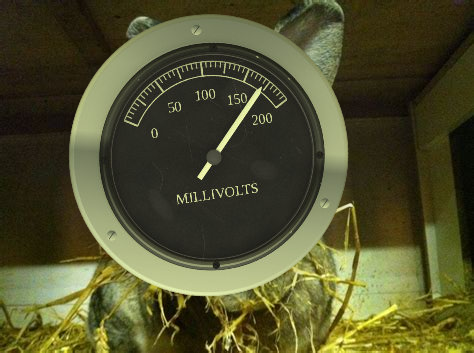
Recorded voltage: 170
